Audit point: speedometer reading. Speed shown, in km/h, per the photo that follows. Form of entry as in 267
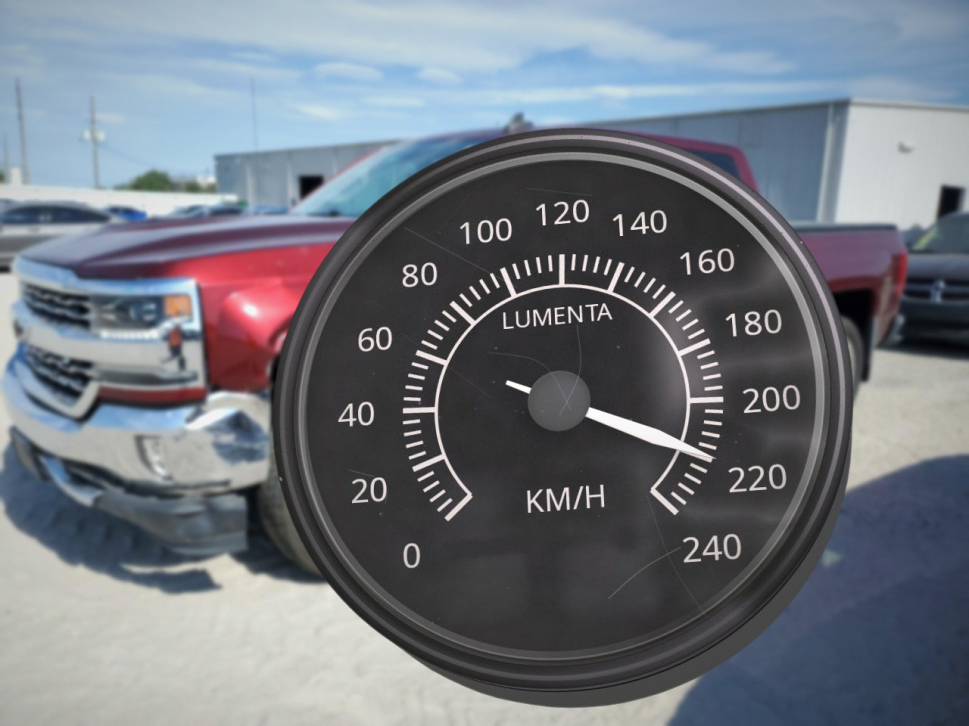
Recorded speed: 220
